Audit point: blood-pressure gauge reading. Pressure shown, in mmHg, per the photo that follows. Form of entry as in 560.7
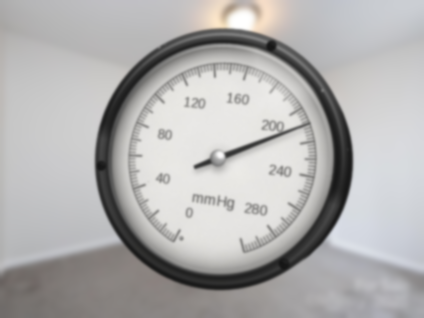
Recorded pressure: 210
